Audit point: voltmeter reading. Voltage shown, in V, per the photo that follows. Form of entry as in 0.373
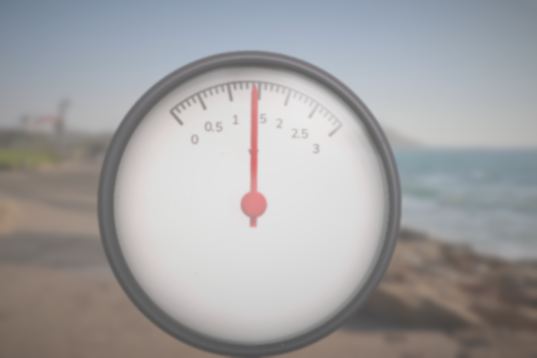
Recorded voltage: 1.4
